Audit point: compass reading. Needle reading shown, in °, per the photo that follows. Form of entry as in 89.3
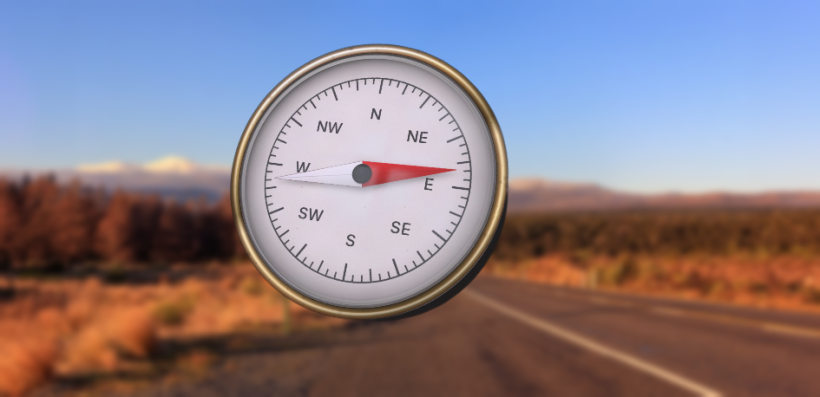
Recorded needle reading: 80
